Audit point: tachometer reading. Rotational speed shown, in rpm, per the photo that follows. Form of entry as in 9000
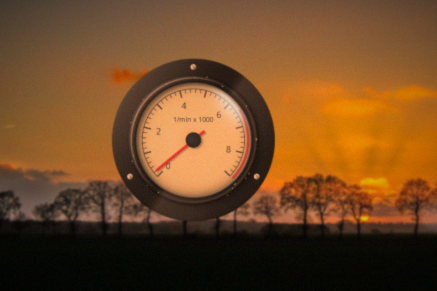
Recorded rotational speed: 200
